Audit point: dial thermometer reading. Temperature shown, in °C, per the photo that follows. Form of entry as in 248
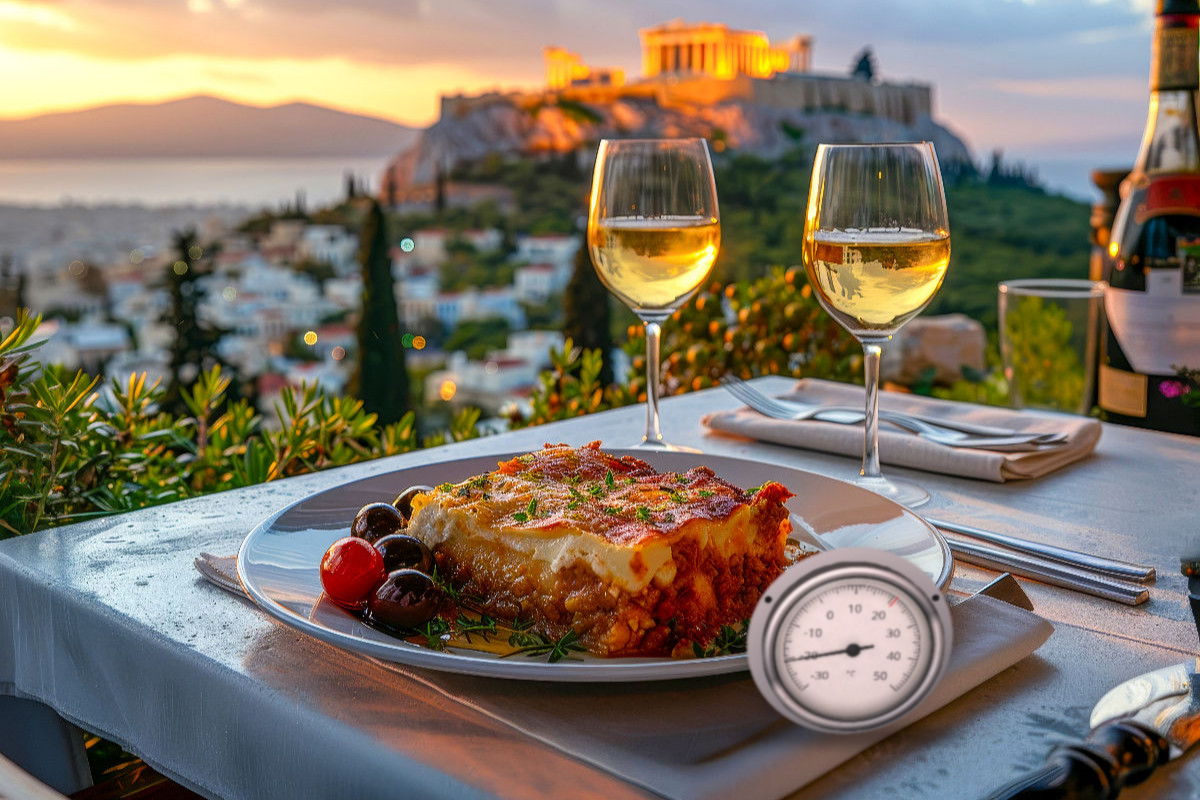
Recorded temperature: -20
